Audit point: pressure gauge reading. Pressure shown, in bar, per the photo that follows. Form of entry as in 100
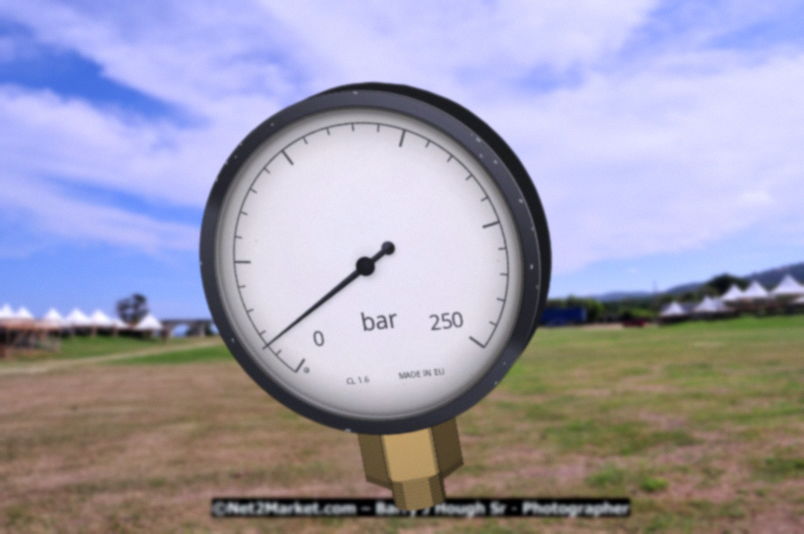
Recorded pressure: 15
